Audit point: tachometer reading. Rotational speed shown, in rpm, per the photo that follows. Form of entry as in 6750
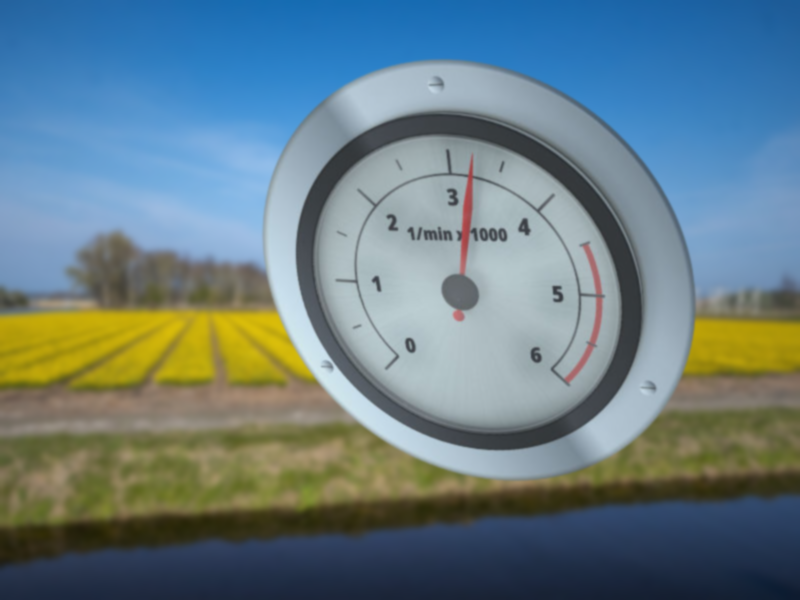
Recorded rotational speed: 3250
